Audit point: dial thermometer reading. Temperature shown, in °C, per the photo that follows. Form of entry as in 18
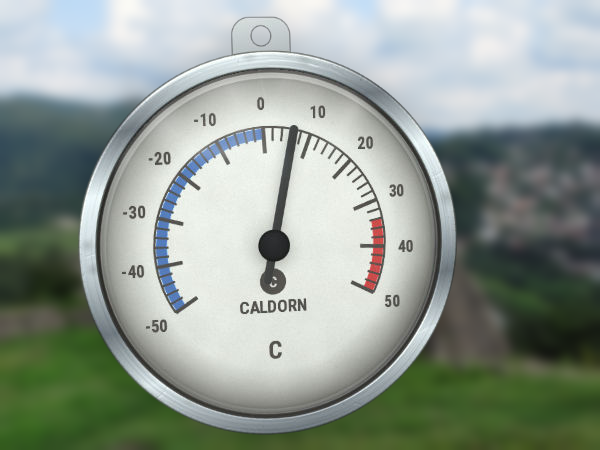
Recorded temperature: 6
